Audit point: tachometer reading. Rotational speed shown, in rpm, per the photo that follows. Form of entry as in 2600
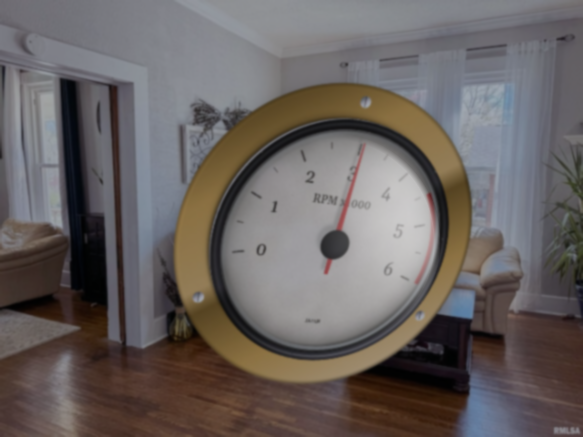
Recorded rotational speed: 3000
